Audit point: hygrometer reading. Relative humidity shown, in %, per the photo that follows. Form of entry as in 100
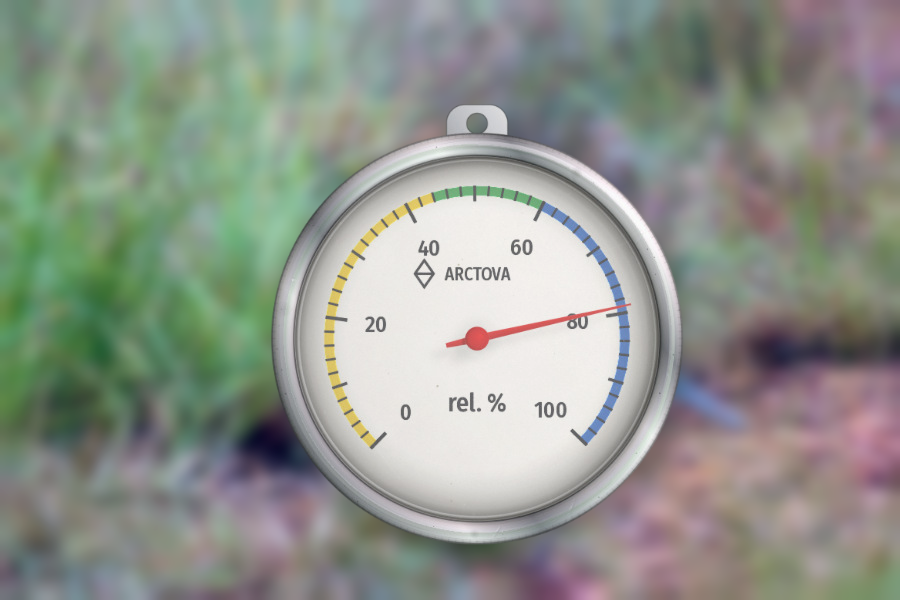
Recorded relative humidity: 79
